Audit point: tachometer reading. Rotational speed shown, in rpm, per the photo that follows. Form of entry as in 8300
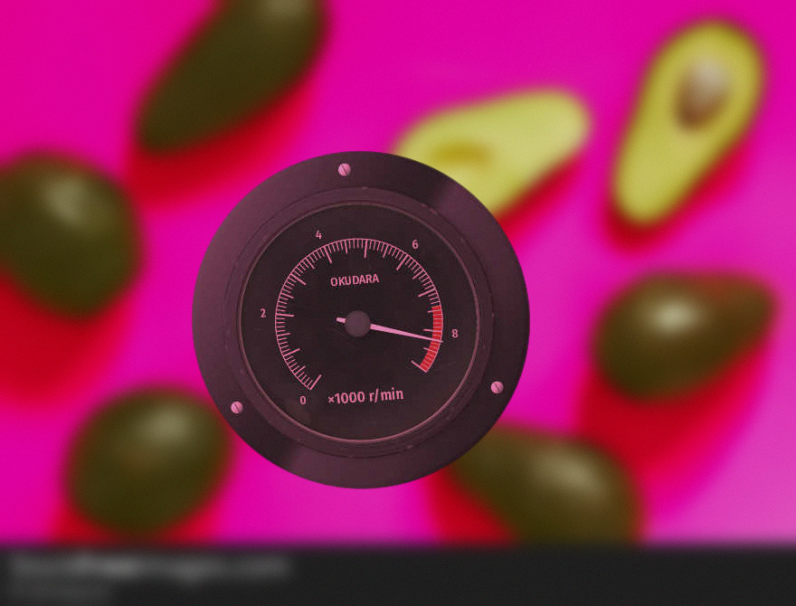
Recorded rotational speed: 8200
